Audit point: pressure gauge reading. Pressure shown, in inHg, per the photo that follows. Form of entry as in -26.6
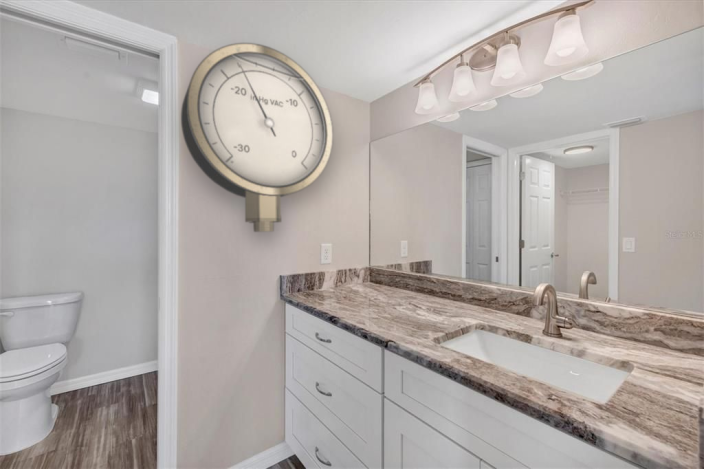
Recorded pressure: -18
